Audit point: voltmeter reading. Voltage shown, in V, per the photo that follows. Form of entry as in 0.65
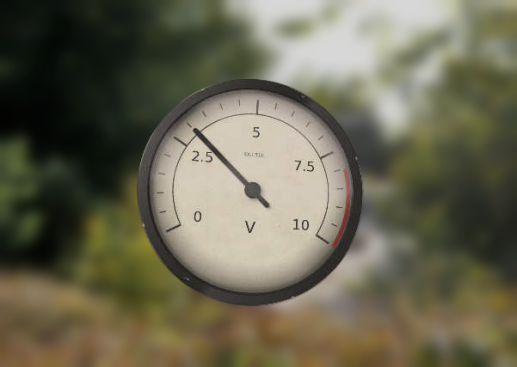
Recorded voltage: 3
